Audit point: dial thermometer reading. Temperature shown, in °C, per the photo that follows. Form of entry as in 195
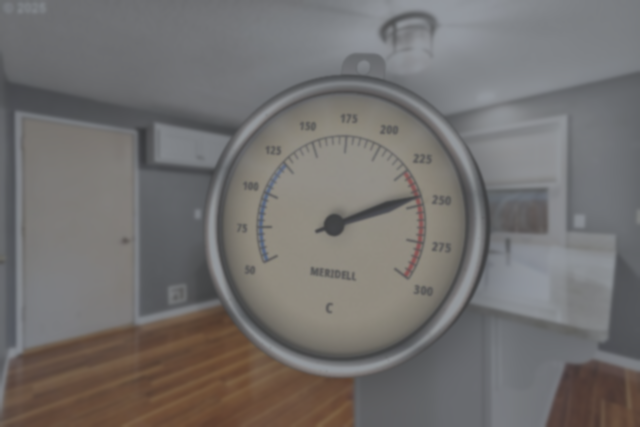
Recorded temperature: 245
